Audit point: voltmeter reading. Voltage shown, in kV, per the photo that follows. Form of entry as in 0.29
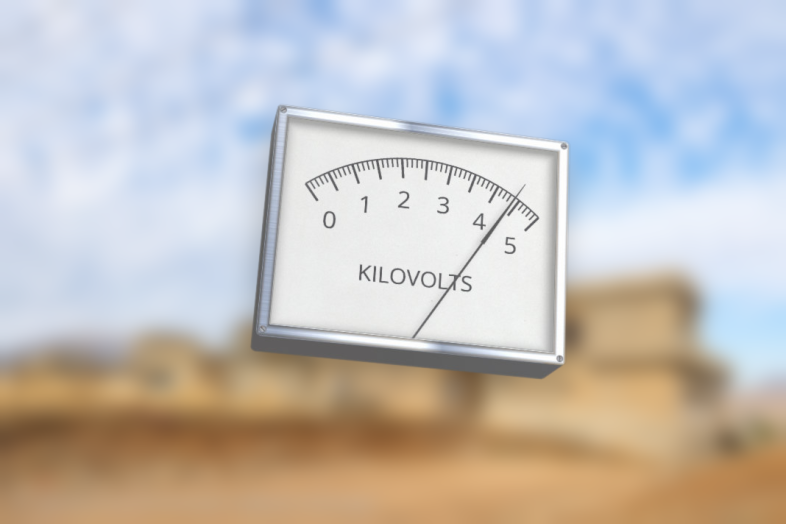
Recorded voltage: 4.4
